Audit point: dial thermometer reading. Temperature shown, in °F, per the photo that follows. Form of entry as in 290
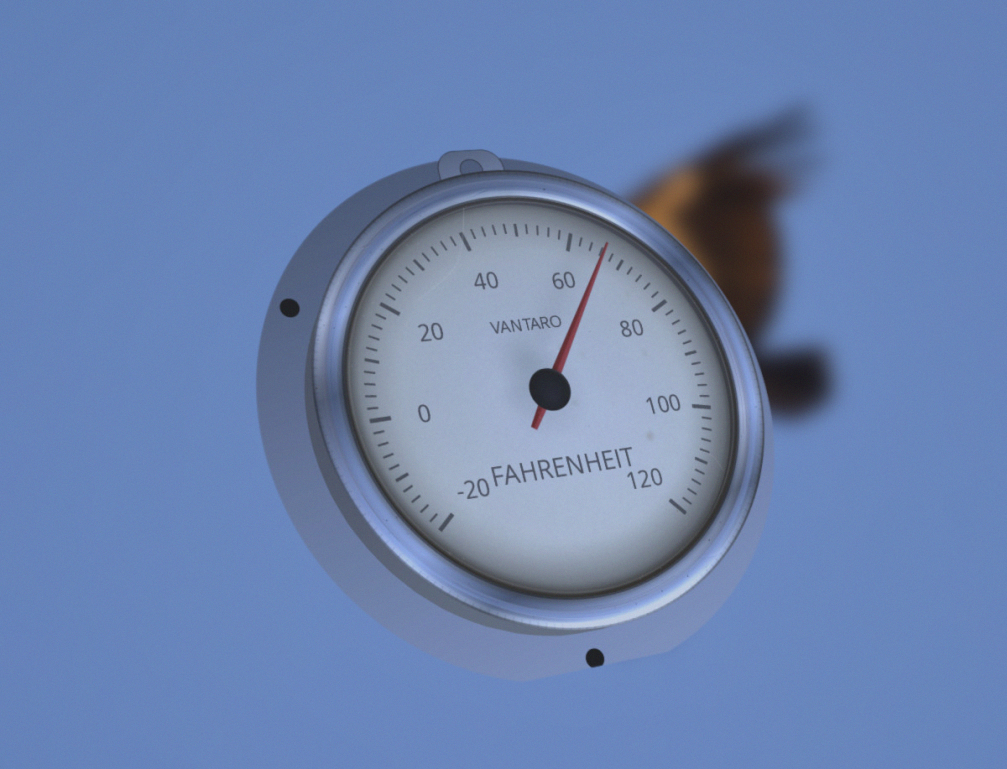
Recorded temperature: 66
